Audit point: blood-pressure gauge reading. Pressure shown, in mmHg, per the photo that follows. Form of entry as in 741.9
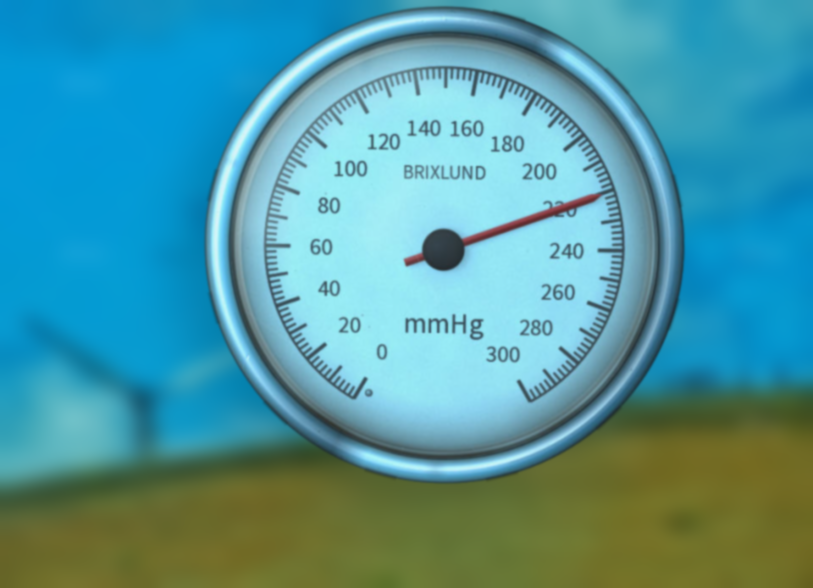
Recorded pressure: 220
